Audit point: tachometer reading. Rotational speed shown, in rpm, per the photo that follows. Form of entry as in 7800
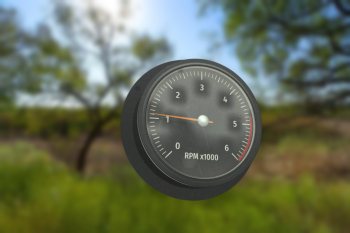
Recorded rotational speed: 1100
